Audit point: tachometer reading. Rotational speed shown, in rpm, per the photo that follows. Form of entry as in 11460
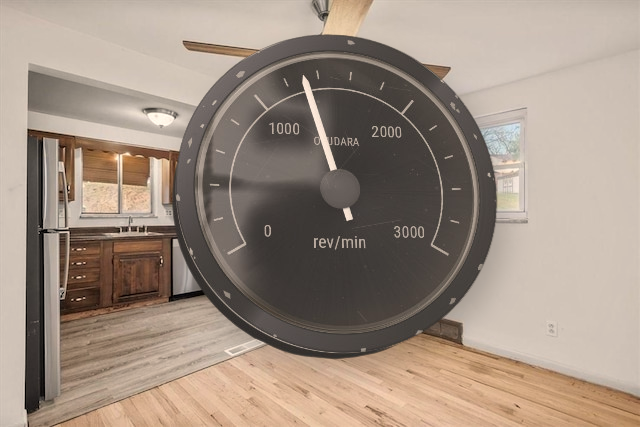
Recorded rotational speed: 1300
